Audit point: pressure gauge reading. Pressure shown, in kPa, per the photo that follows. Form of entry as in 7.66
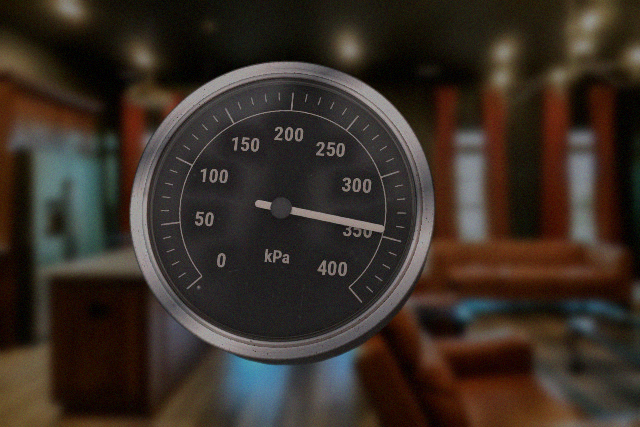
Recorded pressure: 345
